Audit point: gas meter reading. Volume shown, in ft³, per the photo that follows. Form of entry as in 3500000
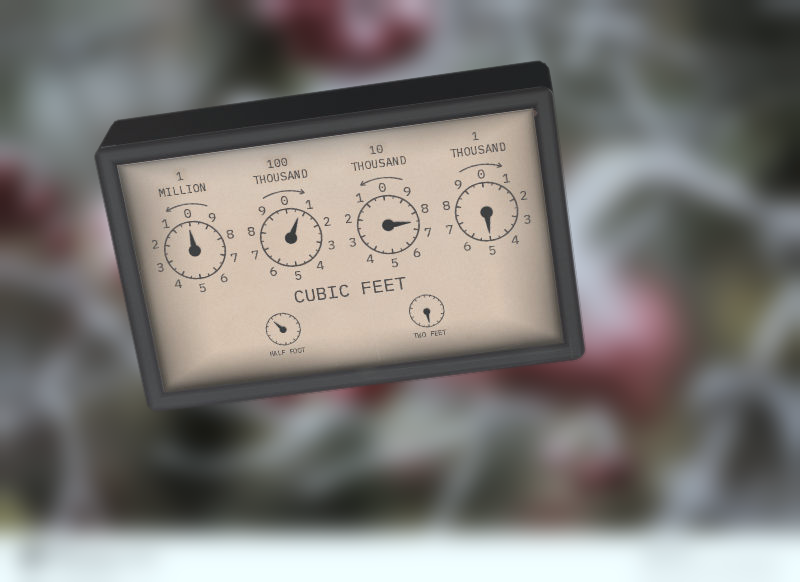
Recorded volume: 7500
